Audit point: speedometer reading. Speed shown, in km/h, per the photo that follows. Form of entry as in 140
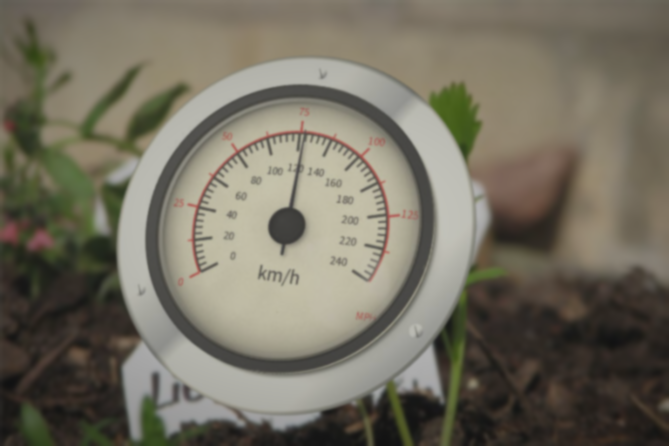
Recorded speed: 124
